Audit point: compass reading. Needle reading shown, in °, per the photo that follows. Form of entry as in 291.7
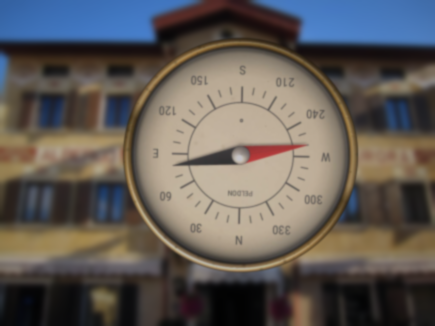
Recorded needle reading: 260
